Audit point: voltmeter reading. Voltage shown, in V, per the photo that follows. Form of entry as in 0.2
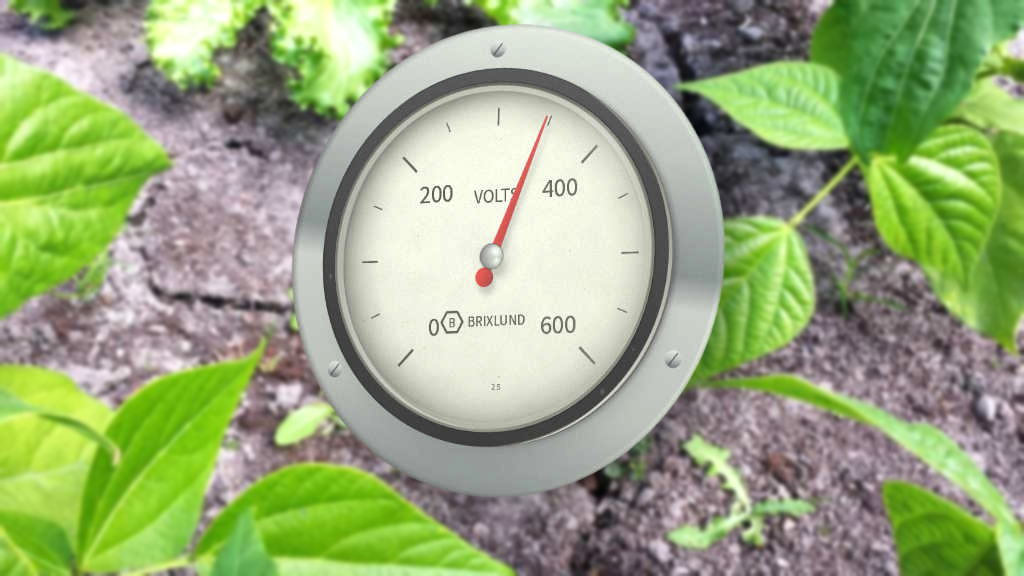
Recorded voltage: 350
